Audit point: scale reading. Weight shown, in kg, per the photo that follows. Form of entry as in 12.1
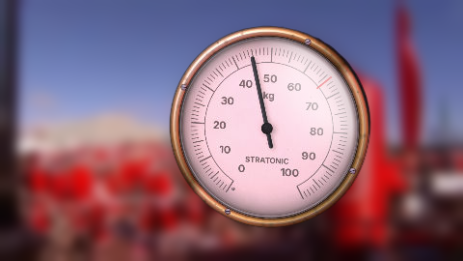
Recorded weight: 45
